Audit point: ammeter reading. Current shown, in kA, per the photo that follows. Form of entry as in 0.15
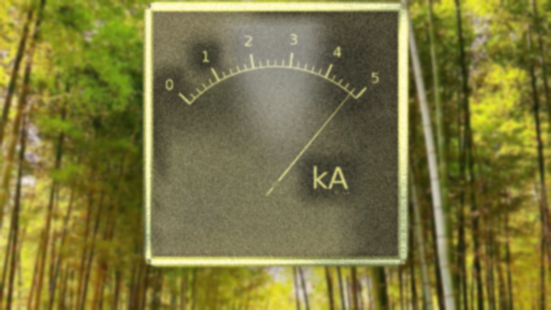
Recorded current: 4.8
